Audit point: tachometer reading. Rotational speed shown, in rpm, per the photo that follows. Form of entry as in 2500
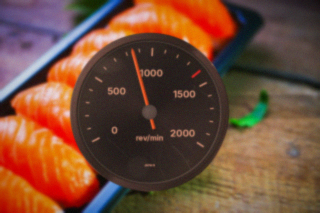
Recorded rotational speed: 850
